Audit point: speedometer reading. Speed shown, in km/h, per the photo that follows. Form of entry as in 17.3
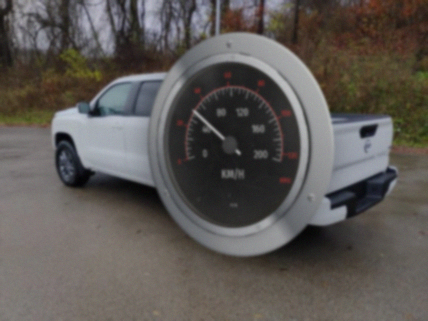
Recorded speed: 50
